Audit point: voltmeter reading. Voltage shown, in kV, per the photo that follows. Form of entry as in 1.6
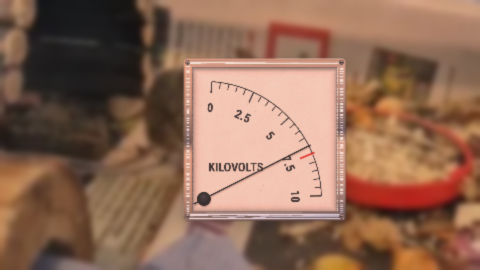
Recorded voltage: 7
